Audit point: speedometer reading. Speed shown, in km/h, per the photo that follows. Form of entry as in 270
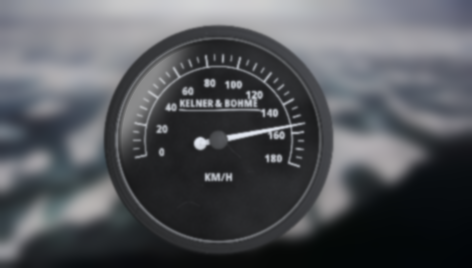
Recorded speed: 155
